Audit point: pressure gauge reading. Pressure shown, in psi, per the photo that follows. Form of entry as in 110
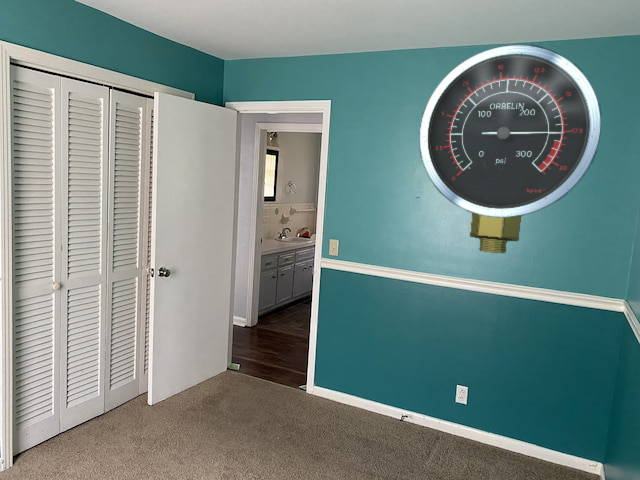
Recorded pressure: 250
